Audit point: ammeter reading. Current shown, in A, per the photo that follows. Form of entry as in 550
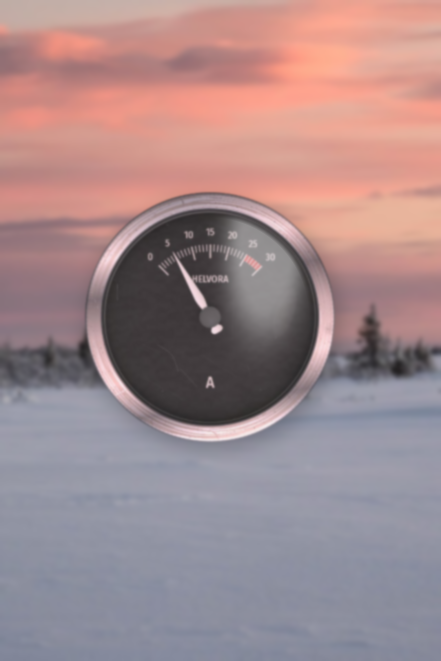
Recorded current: 5
